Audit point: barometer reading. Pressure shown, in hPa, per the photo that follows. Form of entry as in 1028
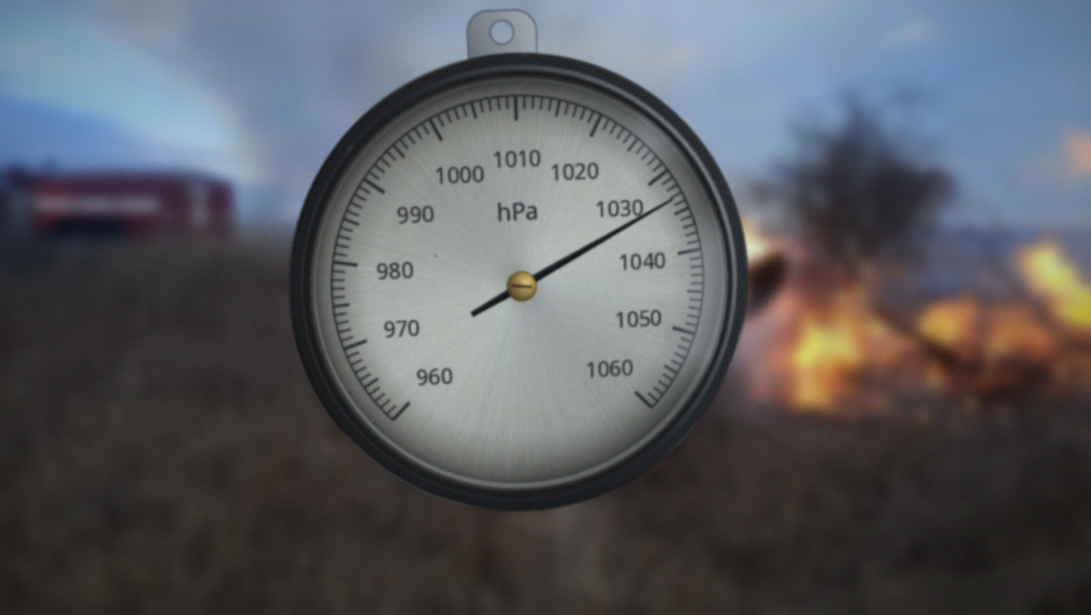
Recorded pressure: 1033
